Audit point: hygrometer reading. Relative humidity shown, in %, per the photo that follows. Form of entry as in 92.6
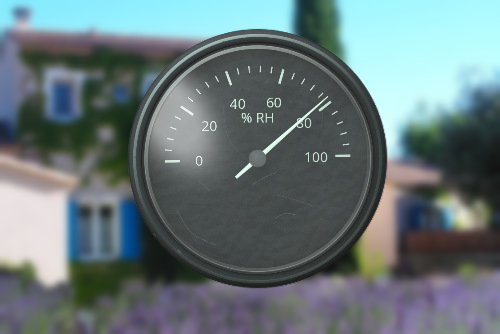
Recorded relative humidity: 78
